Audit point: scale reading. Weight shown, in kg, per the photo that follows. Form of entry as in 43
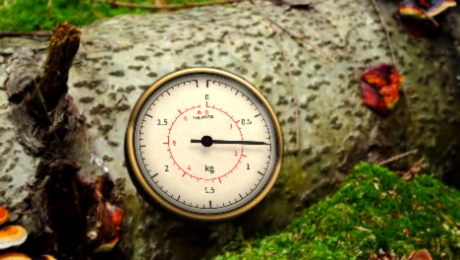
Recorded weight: 0.75
